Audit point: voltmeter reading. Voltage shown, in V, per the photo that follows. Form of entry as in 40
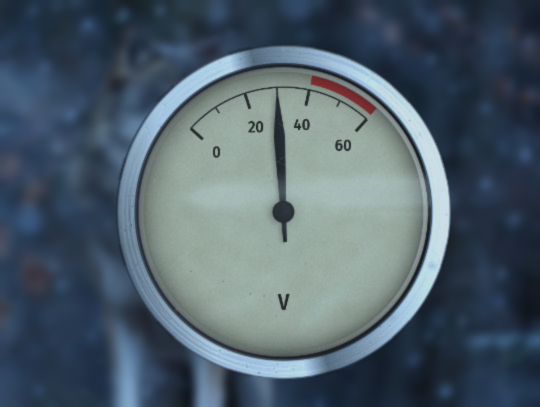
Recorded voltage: 30
